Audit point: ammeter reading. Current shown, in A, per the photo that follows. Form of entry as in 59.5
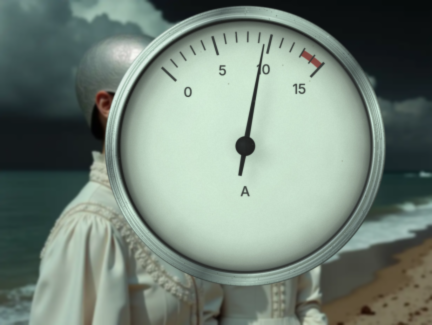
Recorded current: 9.5
